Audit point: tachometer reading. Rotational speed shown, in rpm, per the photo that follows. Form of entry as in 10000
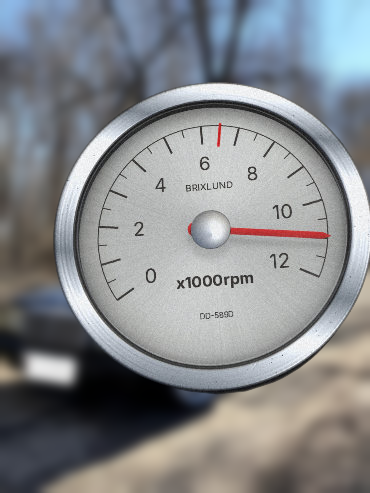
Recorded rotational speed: 11000
